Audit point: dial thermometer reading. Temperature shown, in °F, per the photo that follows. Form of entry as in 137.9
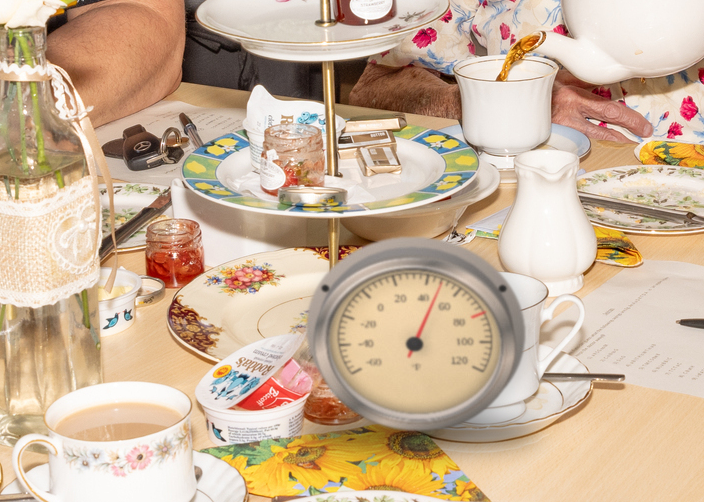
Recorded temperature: 48
